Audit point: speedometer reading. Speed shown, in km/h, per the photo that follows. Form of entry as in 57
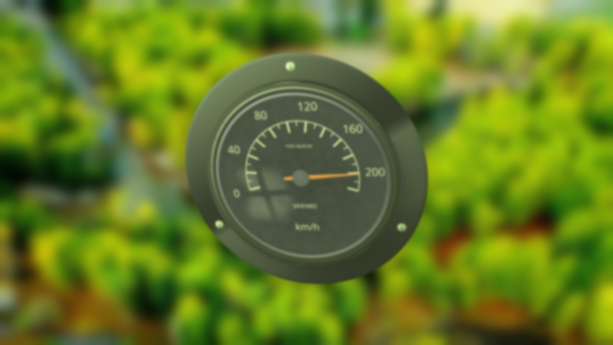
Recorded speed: 200
